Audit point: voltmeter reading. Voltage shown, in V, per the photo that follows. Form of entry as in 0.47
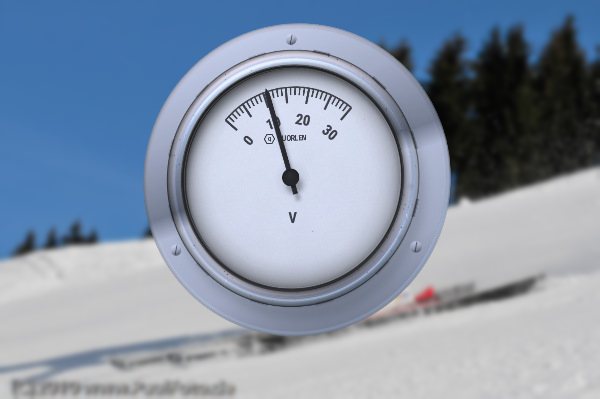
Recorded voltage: 11
